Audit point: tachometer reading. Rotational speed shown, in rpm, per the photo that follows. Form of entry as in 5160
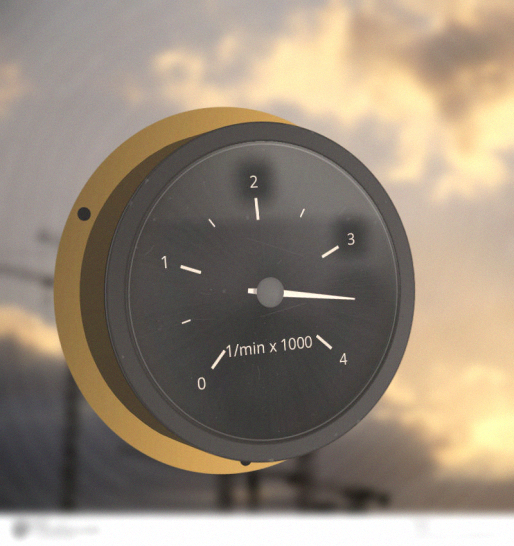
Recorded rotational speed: 3500
